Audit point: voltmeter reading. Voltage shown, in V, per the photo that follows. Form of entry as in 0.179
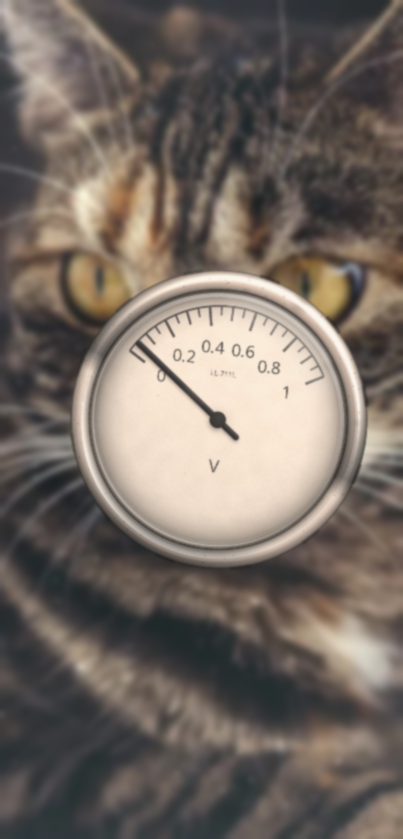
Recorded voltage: 0.05
